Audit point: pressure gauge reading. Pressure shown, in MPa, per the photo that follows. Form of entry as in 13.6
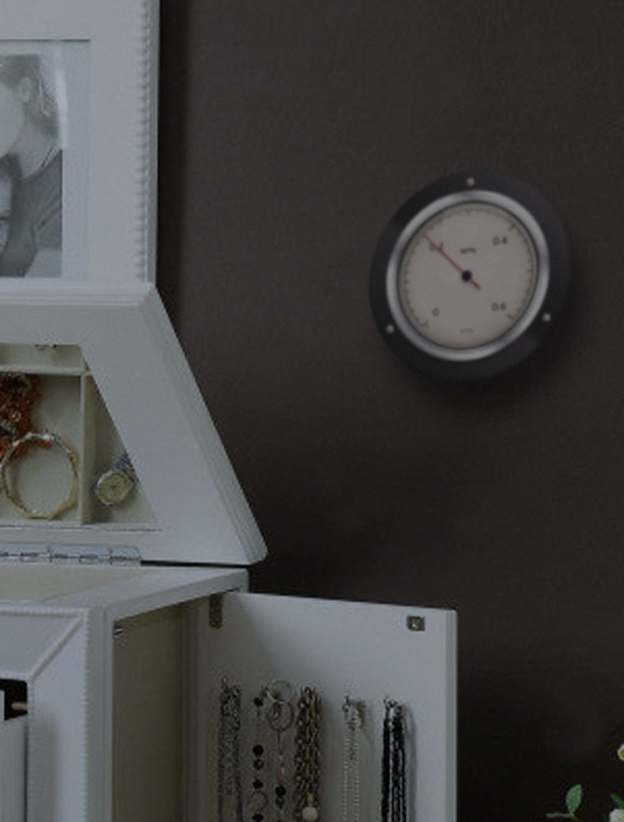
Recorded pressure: 0.2
